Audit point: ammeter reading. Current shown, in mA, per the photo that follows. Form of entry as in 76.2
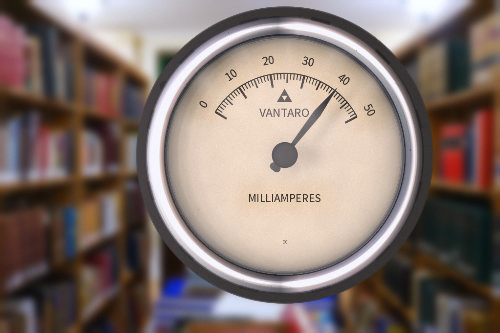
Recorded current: 40
